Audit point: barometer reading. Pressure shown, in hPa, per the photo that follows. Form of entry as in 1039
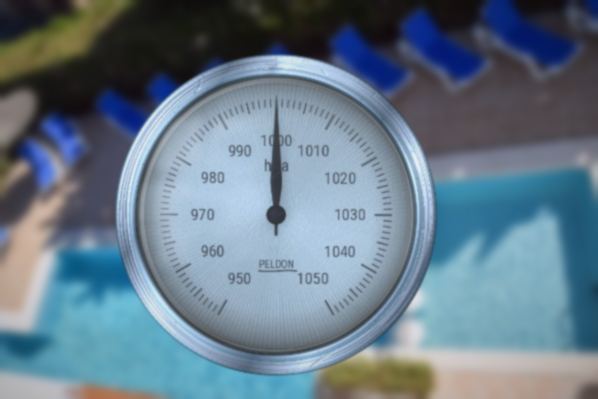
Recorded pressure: 1000
